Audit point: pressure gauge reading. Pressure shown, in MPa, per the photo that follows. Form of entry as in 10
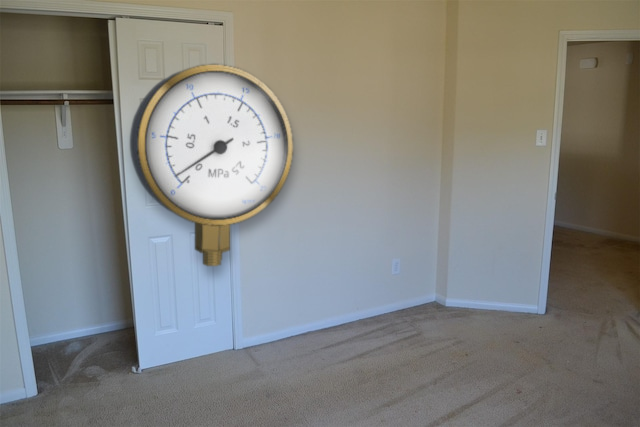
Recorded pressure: 0.1
